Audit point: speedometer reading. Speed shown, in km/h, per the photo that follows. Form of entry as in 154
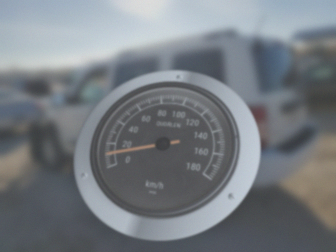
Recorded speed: 10
